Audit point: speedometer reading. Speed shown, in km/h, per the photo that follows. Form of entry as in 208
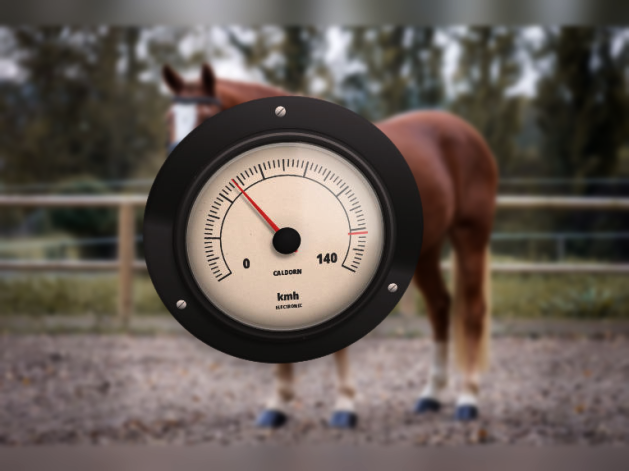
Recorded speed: 48
